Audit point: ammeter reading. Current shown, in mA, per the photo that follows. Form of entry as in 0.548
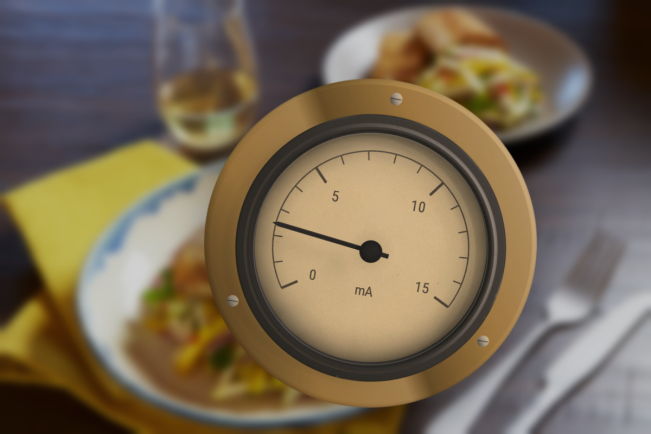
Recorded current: 2.5
